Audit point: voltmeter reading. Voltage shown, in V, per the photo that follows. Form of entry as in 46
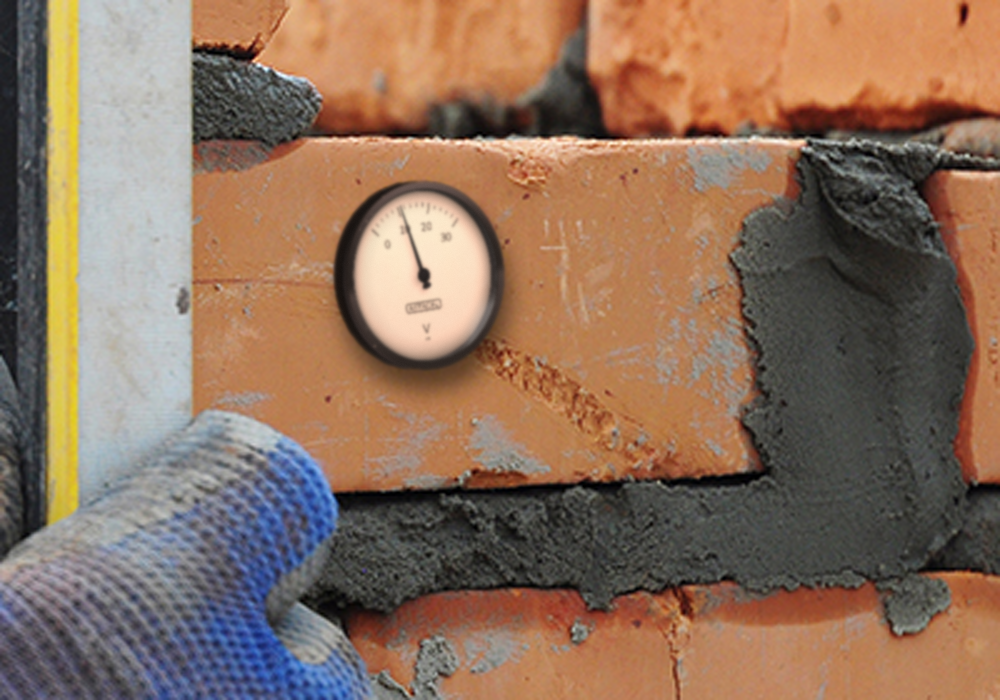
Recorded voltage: 10
